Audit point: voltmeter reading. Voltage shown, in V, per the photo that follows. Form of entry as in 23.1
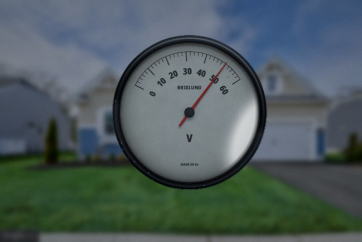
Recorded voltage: 50
